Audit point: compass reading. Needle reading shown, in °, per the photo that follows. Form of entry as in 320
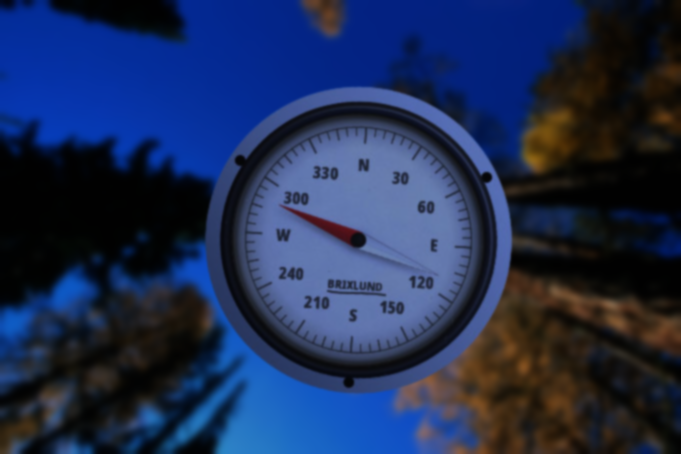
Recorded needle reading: 290
